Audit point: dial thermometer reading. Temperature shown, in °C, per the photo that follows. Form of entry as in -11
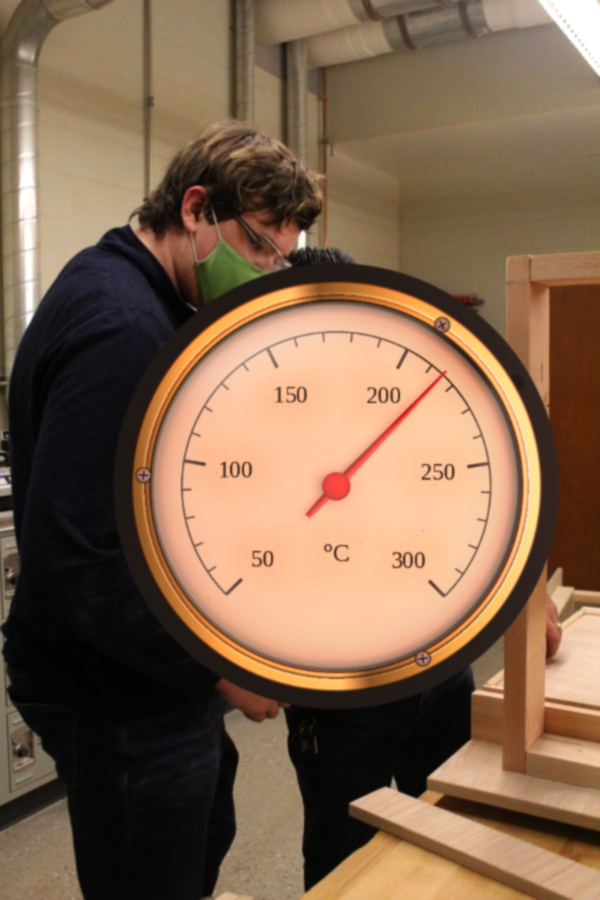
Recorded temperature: 215
